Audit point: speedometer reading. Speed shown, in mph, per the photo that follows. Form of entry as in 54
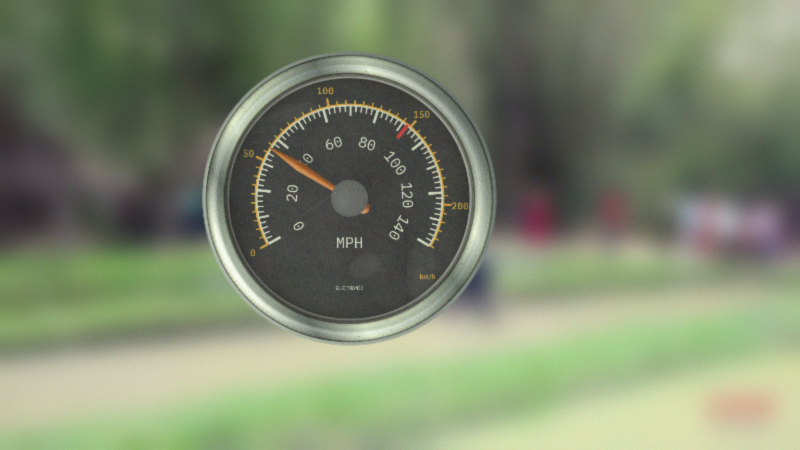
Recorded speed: 36
